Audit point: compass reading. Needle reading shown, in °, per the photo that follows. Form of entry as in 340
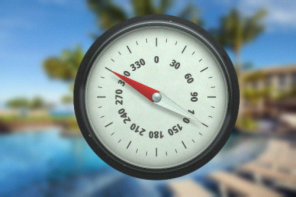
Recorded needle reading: 300
